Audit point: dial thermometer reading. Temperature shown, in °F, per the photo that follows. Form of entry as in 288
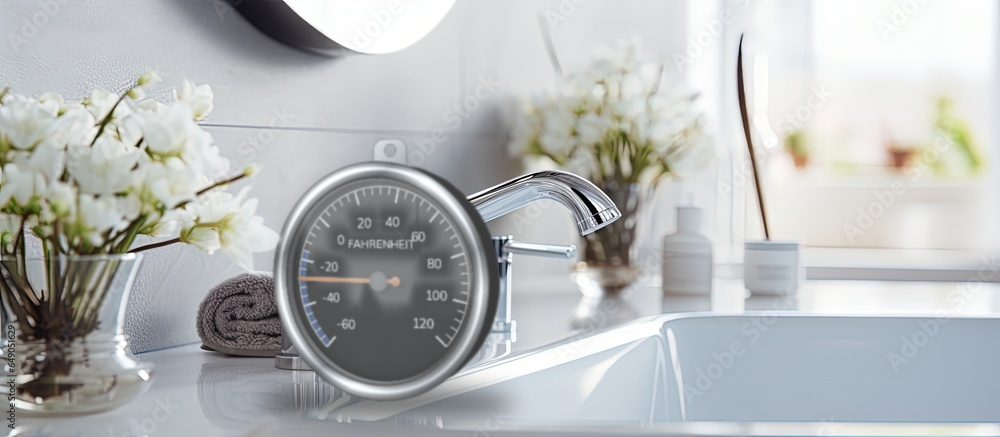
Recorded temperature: -28
